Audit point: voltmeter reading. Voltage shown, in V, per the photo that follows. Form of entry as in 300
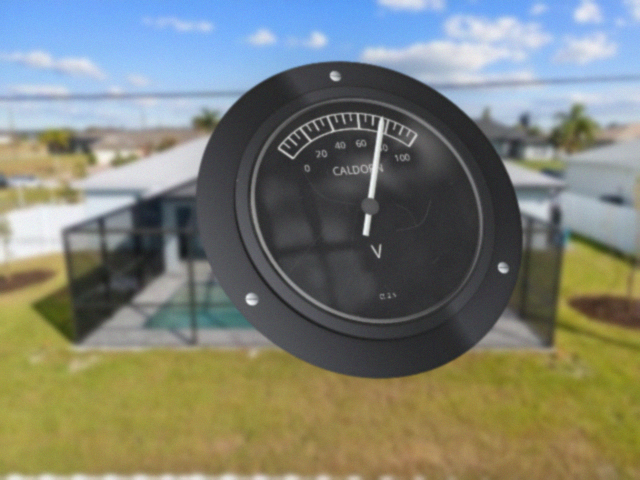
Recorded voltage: 75
